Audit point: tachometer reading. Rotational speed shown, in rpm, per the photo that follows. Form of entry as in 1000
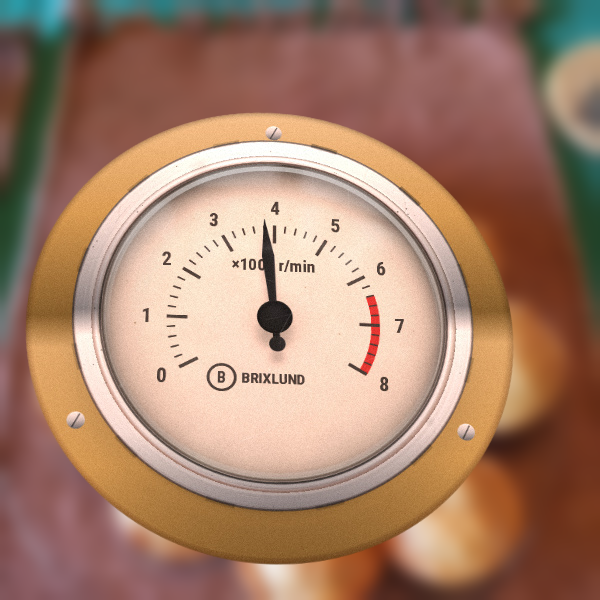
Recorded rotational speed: 3800
